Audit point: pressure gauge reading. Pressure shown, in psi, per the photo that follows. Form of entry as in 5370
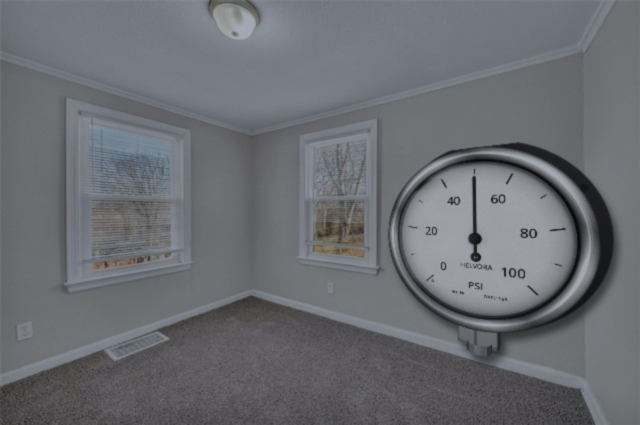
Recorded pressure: 50
